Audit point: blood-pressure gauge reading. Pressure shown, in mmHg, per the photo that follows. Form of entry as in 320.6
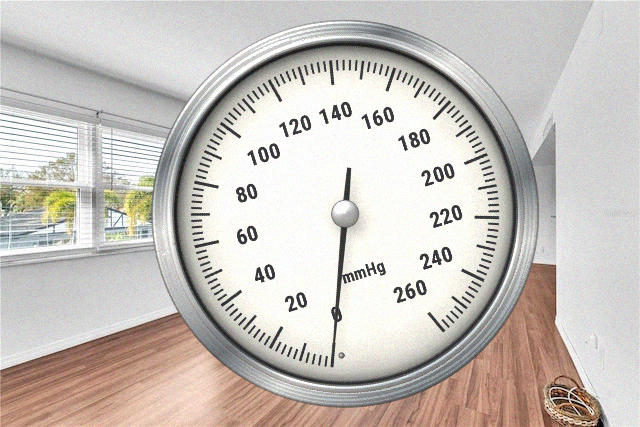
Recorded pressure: 0
